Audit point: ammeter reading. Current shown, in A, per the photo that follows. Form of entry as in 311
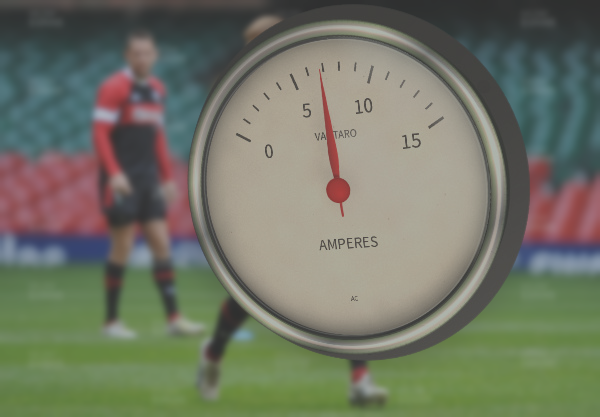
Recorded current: 7
